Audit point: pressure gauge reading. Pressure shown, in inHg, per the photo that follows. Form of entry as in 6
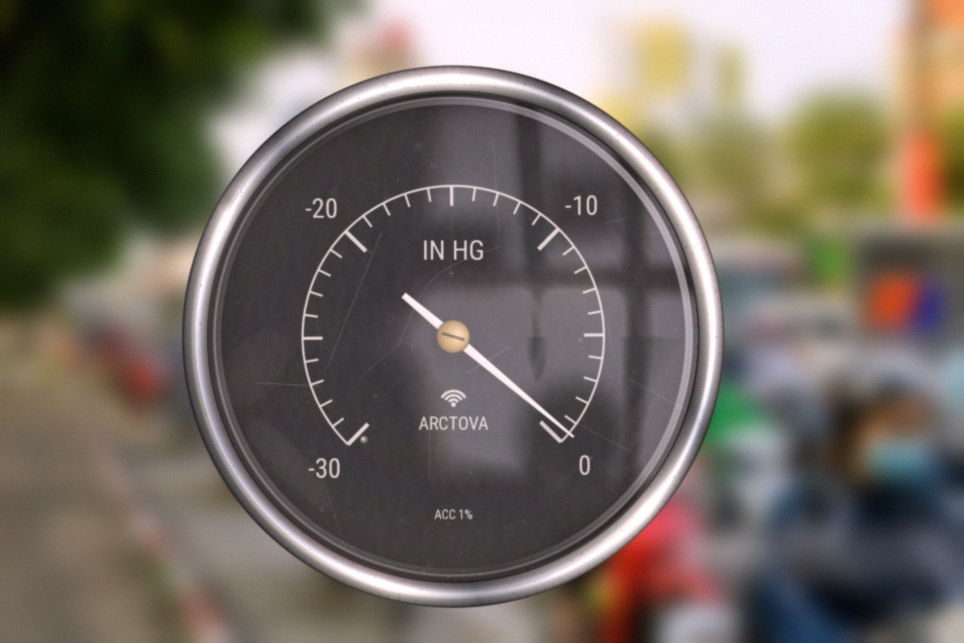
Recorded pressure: -0.5
